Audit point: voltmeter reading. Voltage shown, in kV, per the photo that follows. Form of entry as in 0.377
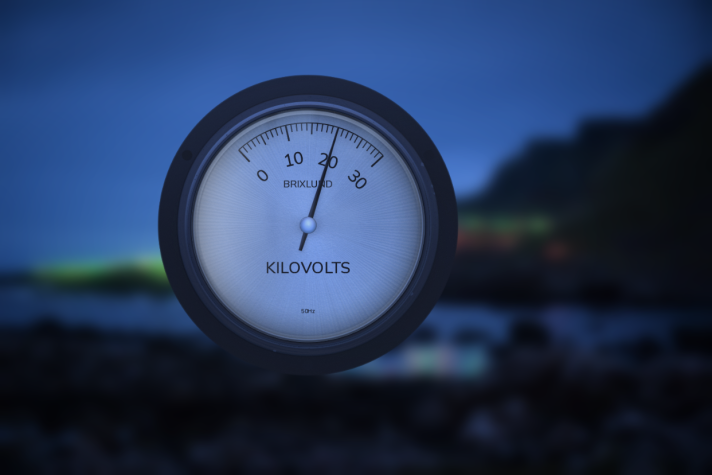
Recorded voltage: 20
